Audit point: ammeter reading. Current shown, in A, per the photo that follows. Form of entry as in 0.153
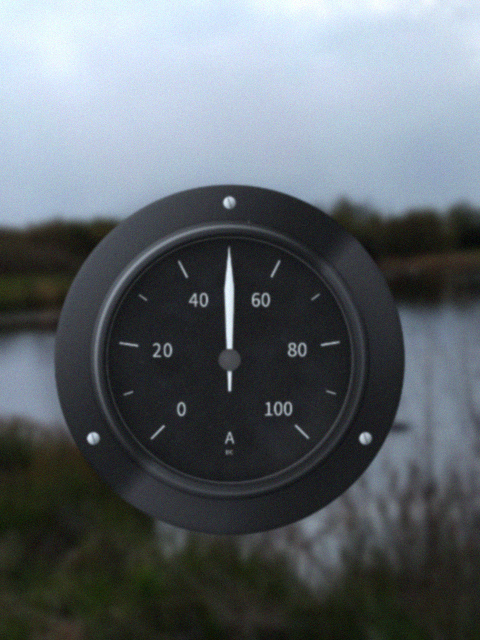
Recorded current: 50
